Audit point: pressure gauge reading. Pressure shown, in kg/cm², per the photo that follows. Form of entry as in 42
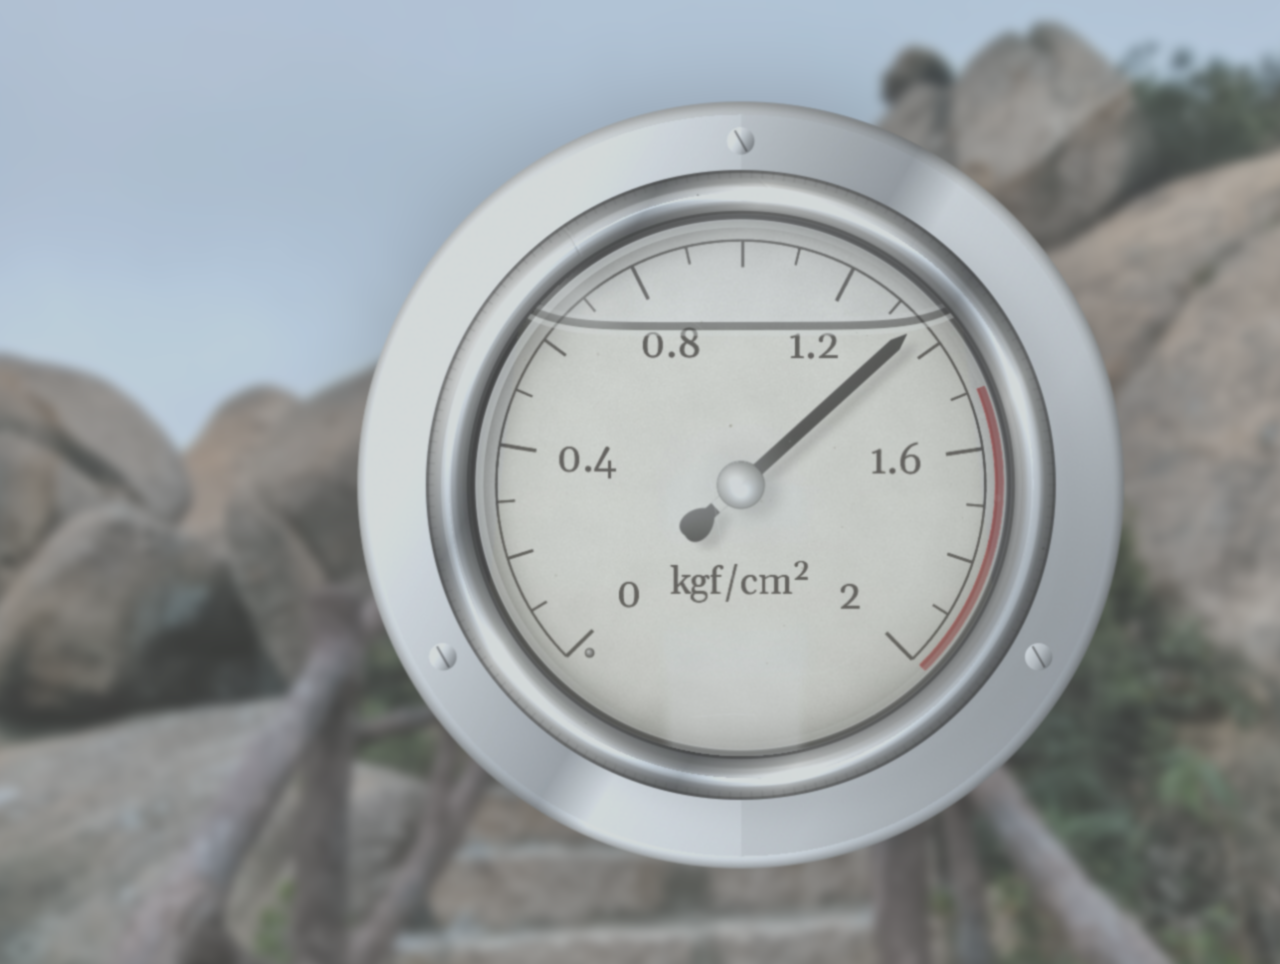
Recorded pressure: 1.35
